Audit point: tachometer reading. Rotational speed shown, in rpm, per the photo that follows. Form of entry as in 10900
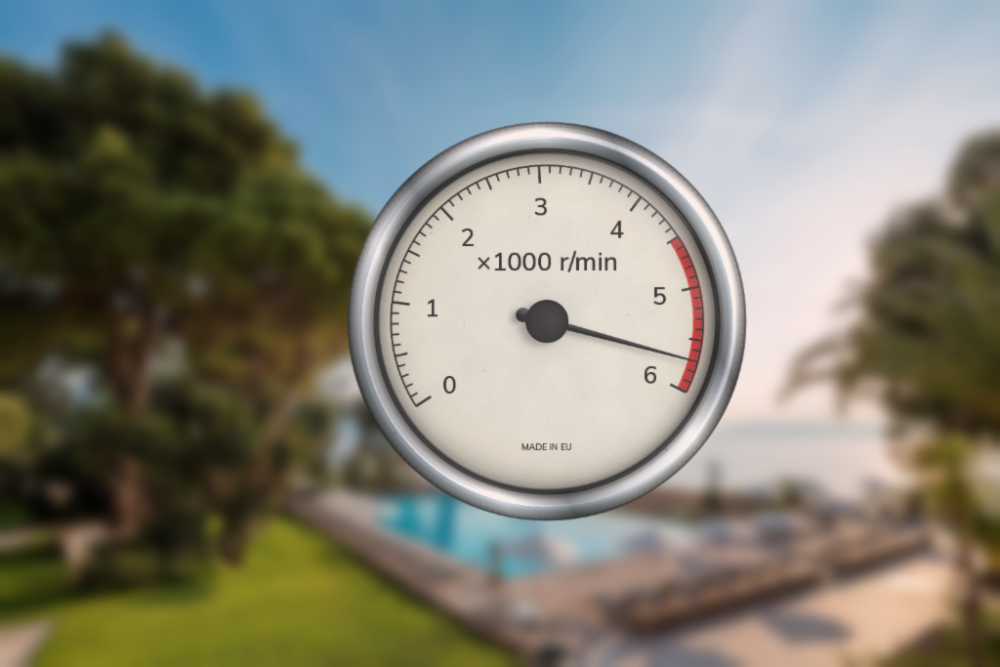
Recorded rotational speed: 5700
